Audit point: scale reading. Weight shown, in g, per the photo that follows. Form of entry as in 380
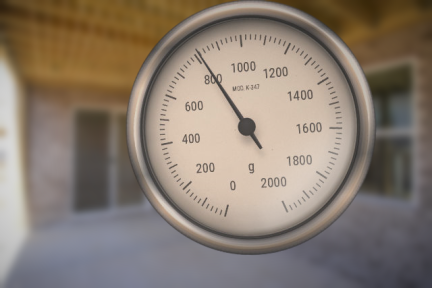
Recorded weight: 820
